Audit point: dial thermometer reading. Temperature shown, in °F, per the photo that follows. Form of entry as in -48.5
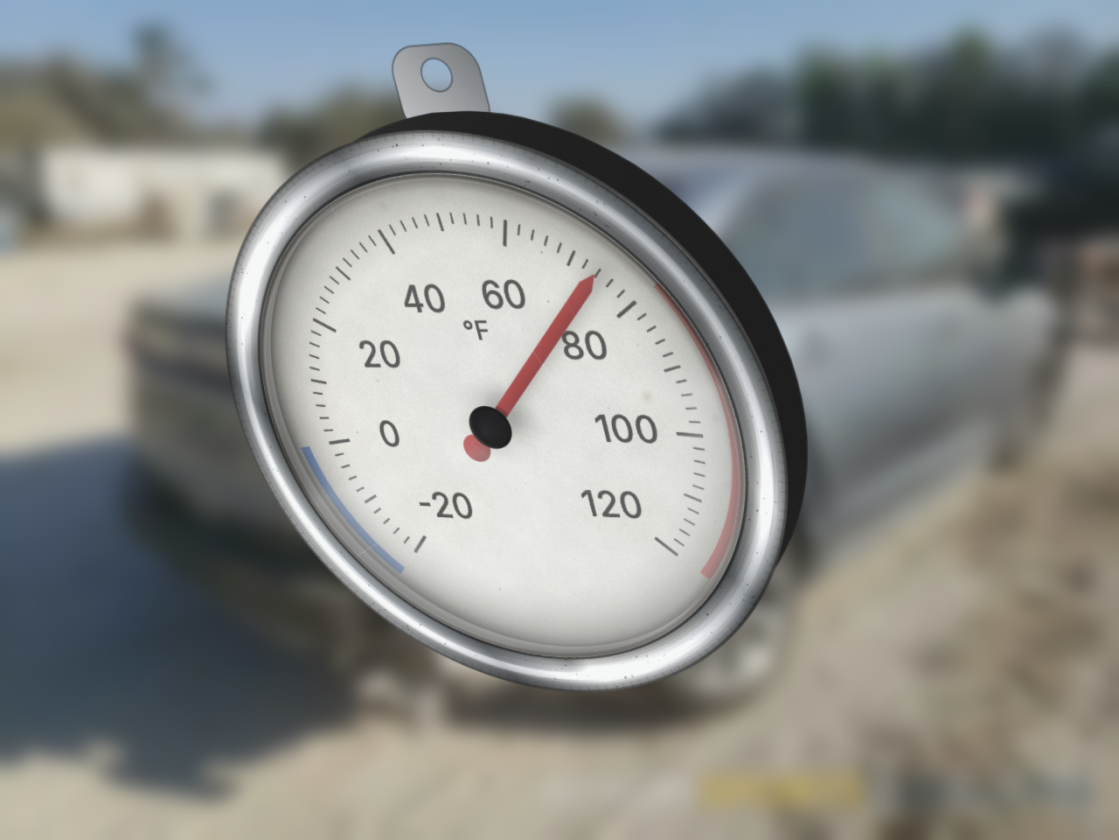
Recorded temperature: 74
